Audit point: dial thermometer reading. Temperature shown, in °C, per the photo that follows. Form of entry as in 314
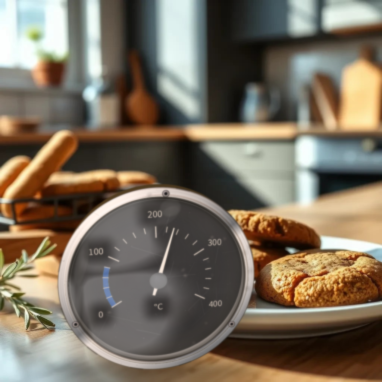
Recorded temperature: 230
